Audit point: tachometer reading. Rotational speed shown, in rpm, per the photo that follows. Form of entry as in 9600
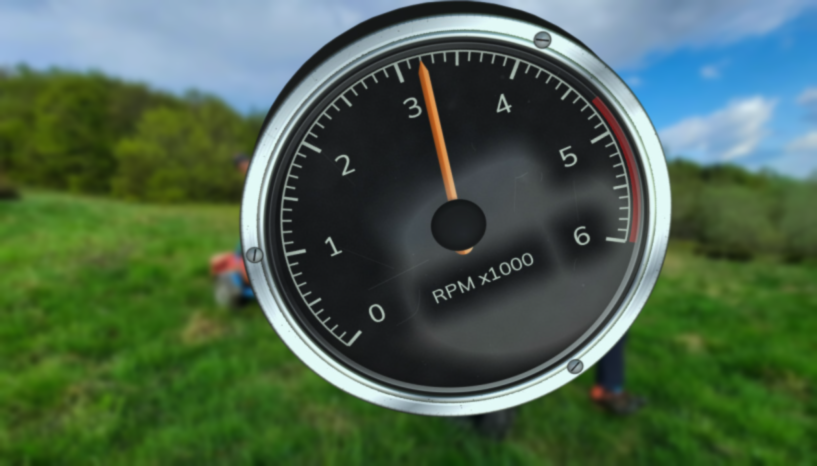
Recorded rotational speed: 3200
